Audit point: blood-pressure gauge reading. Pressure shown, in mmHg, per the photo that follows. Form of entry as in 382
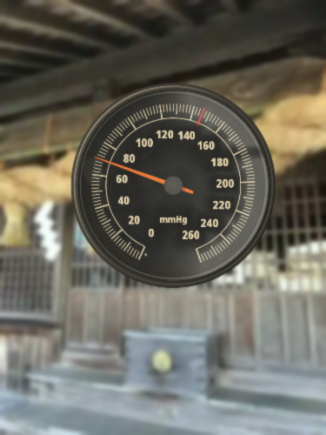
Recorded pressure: 70
